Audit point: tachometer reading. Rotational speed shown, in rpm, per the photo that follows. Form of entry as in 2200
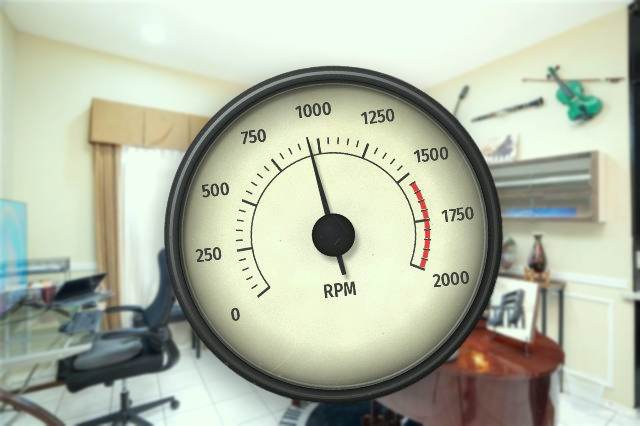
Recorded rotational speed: 950
